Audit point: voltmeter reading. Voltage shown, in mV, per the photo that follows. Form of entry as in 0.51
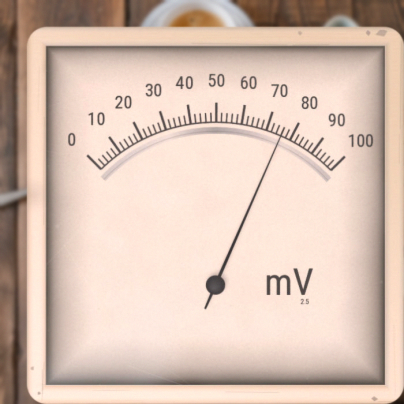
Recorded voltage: 76
